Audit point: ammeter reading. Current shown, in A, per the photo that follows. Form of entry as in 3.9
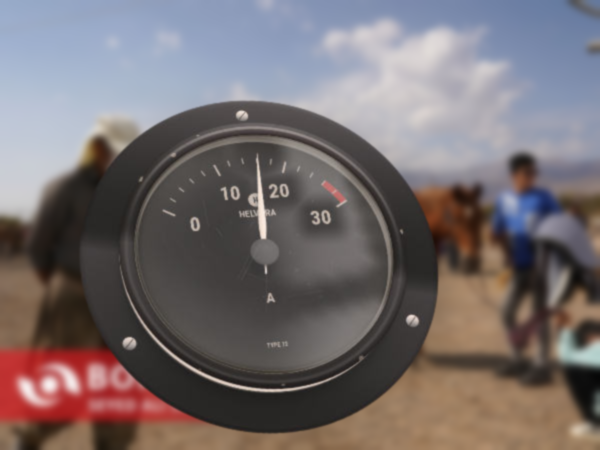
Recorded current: 16
